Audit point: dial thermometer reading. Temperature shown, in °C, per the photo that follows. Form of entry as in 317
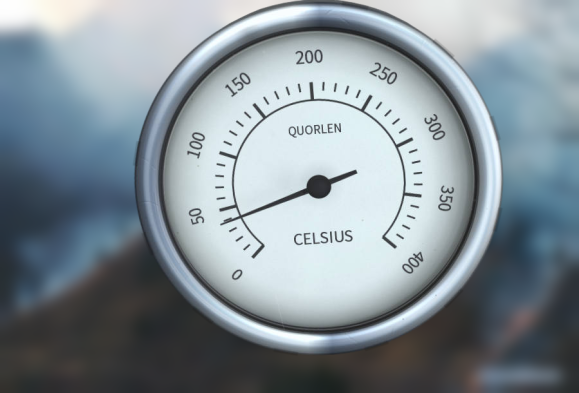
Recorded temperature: 40
